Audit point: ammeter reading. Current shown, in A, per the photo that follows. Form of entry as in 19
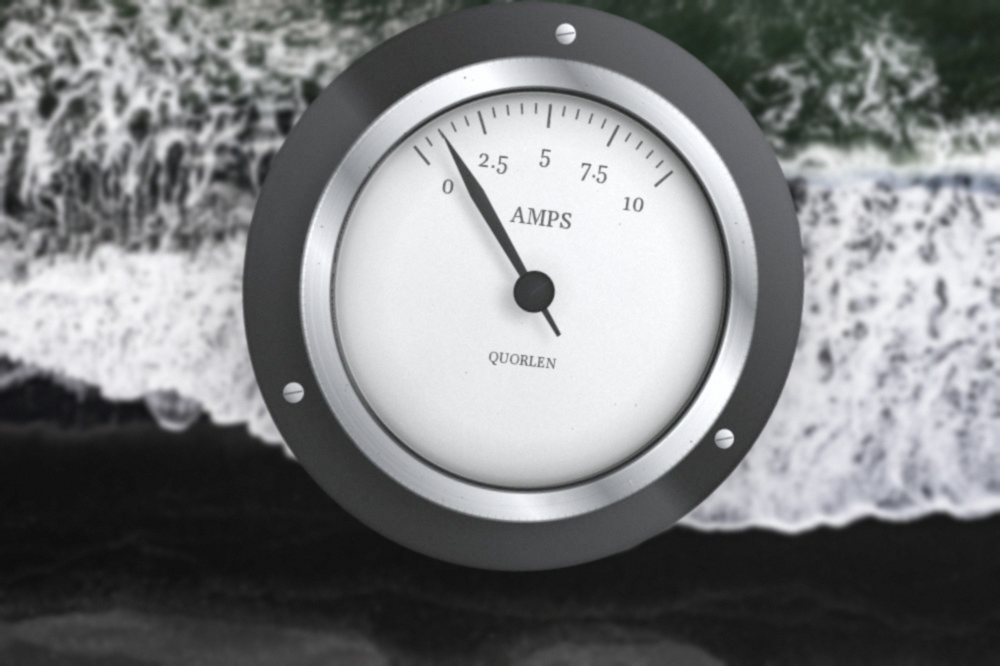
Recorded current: 1
